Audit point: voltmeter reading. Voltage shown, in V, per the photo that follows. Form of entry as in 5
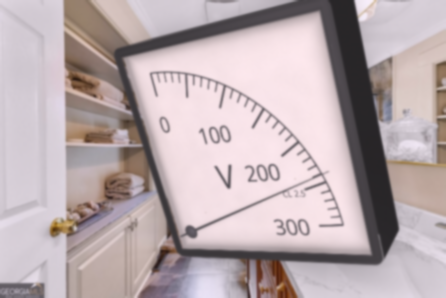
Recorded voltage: 240
